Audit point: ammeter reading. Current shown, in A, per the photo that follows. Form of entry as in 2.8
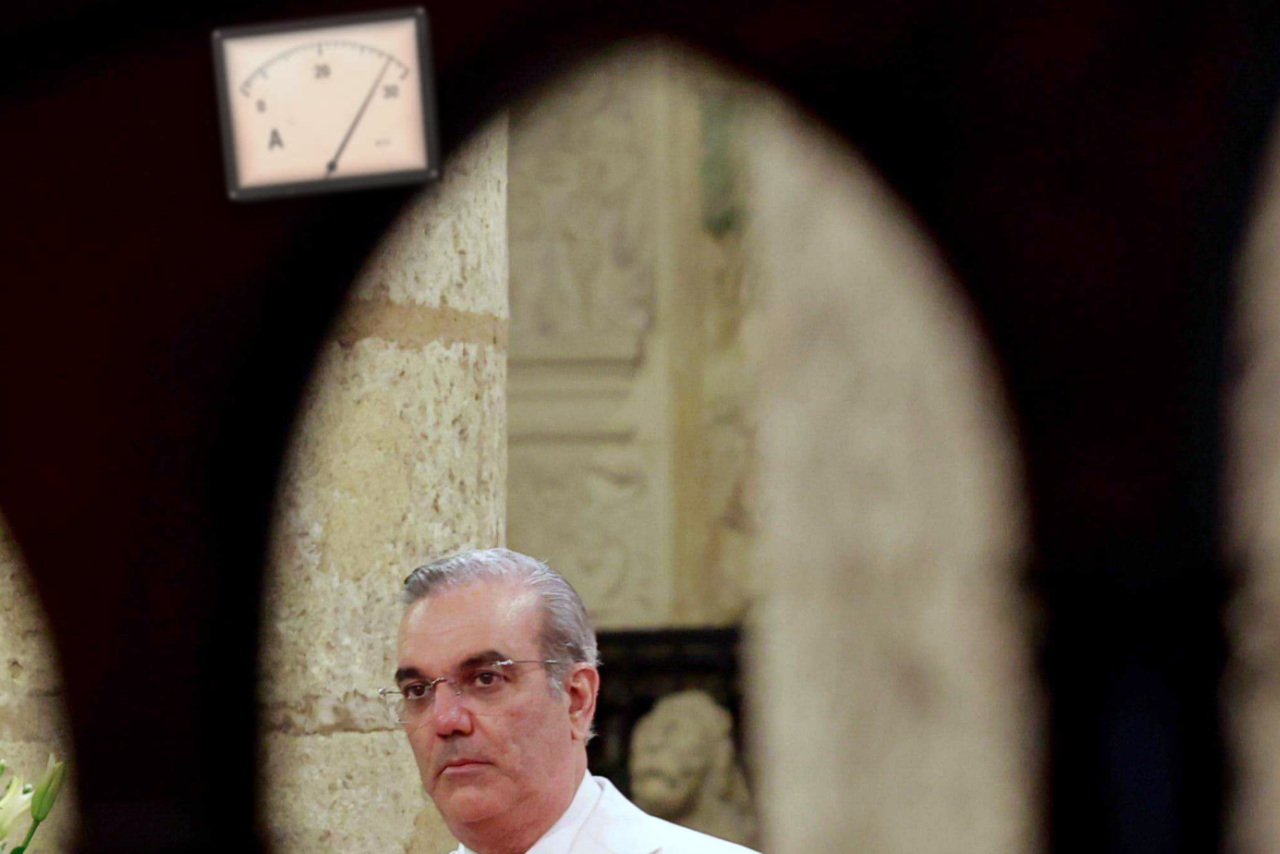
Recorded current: 28
